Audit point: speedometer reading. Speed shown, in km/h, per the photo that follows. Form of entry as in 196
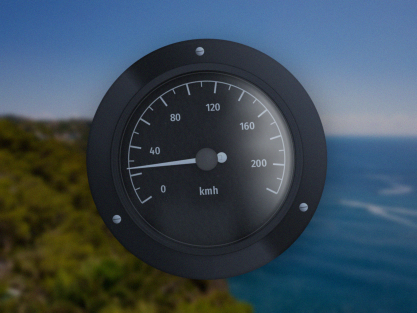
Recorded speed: 25
